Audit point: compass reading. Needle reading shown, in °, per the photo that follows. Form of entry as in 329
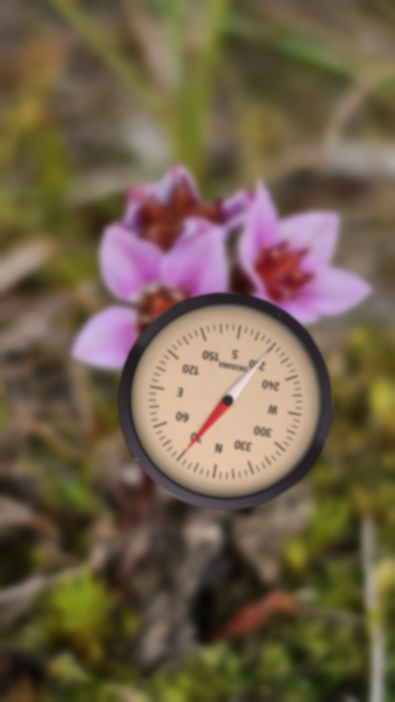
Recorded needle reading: 30
